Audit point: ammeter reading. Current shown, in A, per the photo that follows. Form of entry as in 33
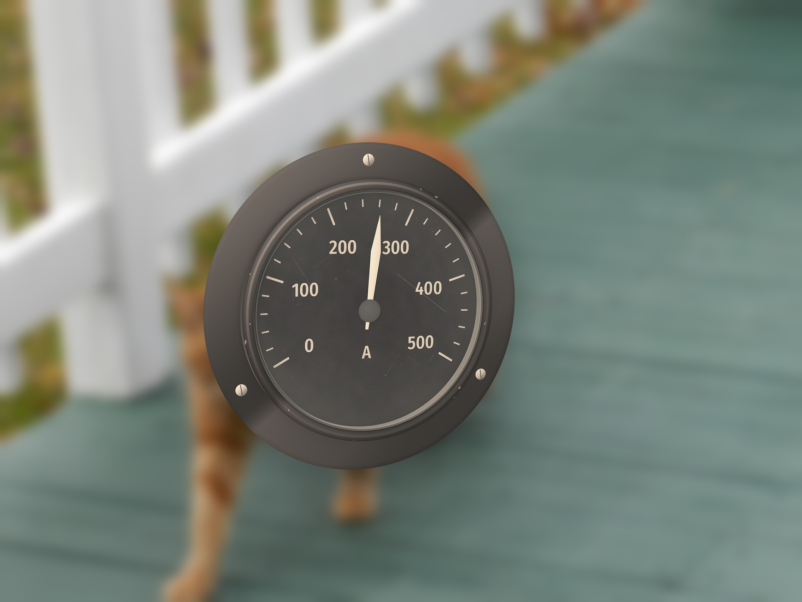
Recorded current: 260
